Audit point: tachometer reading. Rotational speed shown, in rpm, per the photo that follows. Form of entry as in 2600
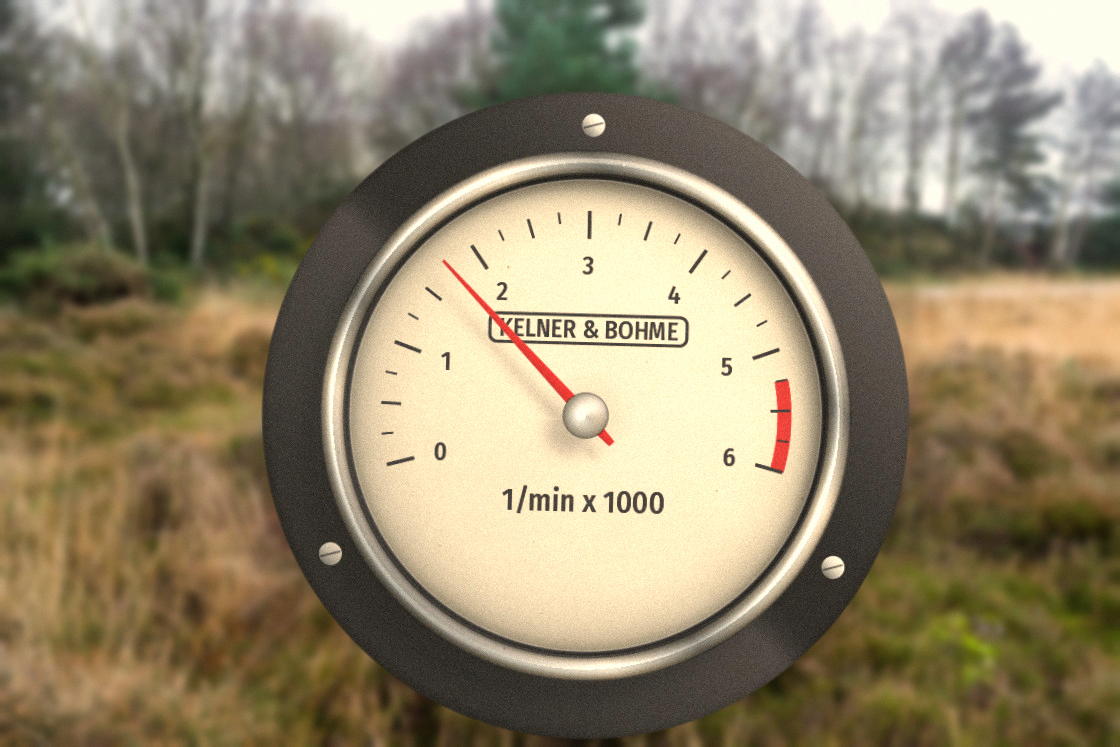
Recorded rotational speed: 1750
